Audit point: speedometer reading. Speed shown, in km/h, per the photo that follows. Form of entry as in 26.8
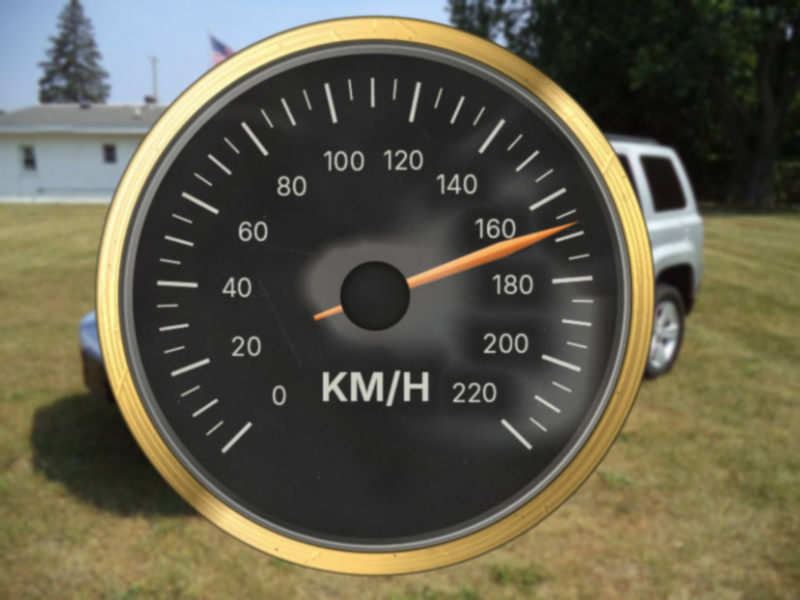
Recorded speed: 167.5
